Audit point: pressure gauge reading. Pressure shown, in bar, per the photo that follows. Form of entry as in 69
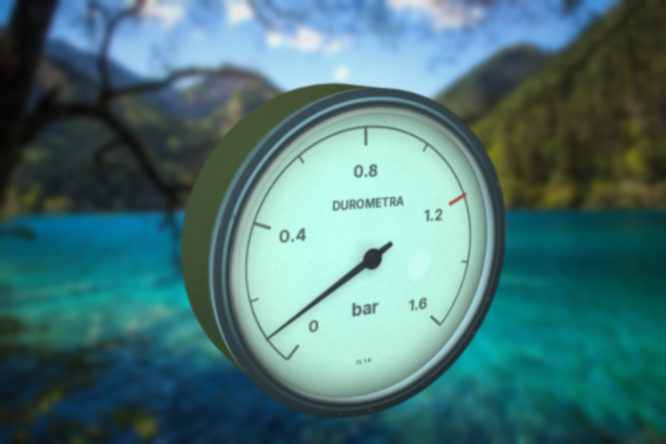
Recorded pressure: 0.1
